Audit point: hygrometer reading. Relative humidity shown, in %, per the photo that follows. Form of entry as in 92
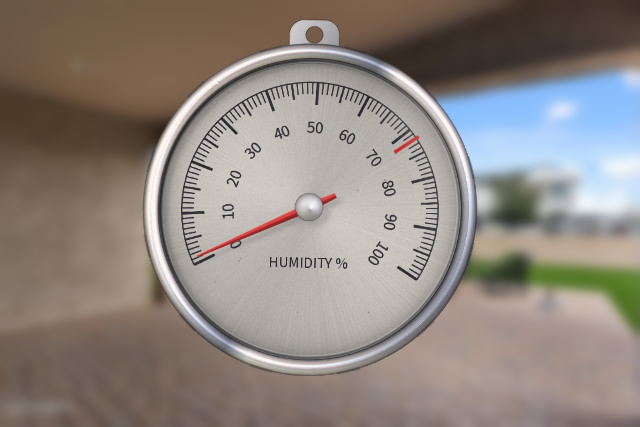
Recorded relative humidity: 1
